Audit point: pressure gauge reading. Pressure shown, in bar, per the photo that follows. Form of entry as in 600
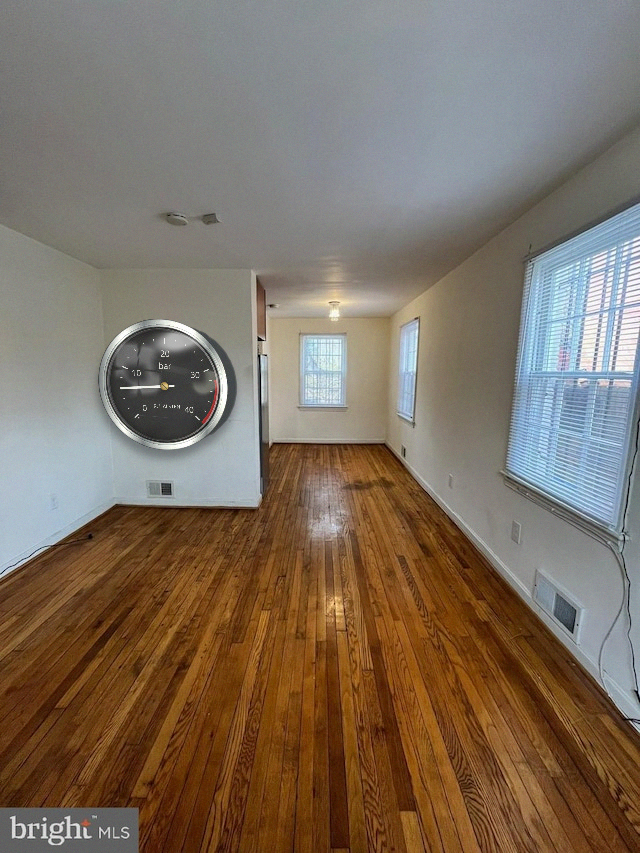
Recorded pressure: 6
